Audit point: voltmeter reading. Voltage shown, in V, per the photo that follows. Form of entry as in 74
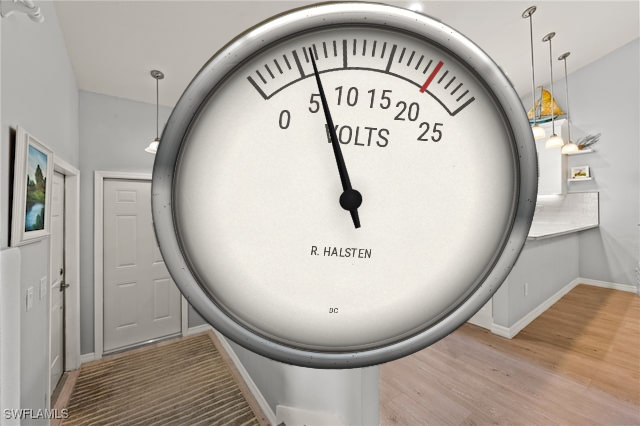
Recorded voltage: 6.5
